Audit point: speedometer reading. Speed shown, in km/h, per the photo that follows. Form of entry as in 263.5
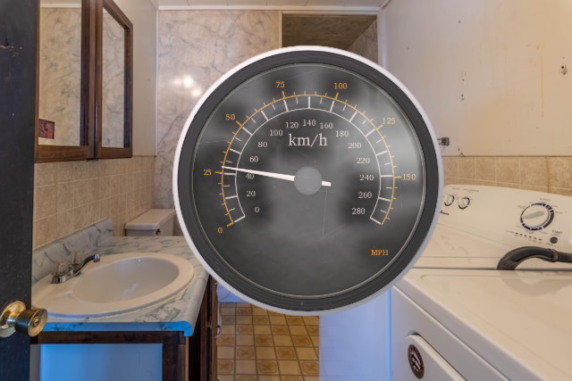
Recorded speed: 45
